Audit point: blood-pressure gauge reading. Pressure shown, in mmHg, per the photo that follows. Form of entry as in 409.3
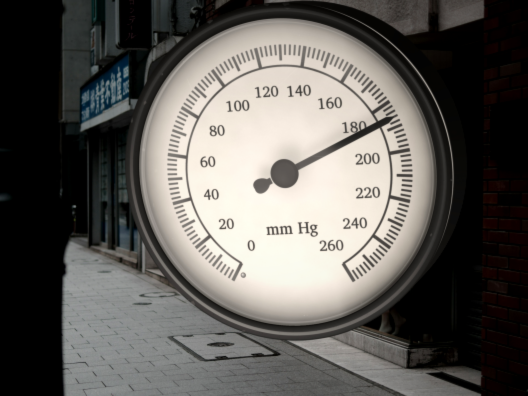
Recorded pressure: 186
